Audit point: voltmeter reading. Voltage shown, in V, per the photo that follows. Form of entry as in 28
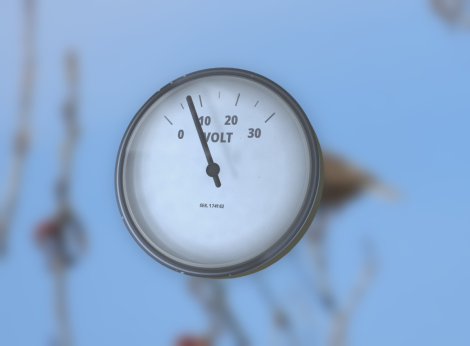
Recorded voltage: 7.5
